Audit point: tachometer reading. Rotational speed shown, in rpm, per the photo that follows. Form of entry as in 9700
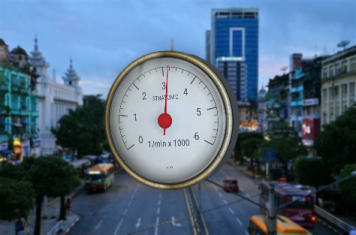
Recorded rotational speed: 3200
